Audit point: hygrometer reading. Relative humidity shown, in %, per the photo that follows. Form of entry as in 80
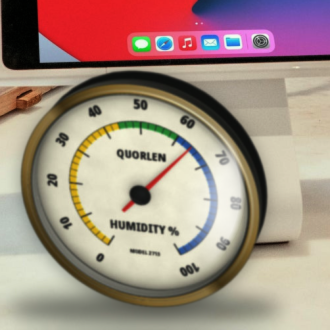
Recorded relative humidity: 64
